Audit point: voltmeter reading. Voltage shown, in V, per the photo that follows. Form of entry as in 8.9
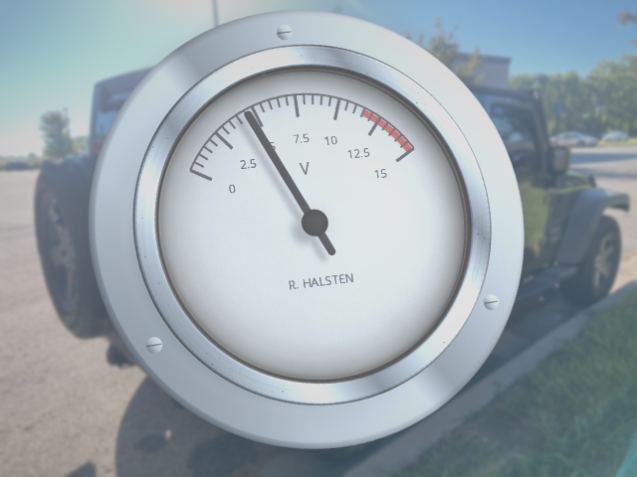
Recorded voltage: 4.5
